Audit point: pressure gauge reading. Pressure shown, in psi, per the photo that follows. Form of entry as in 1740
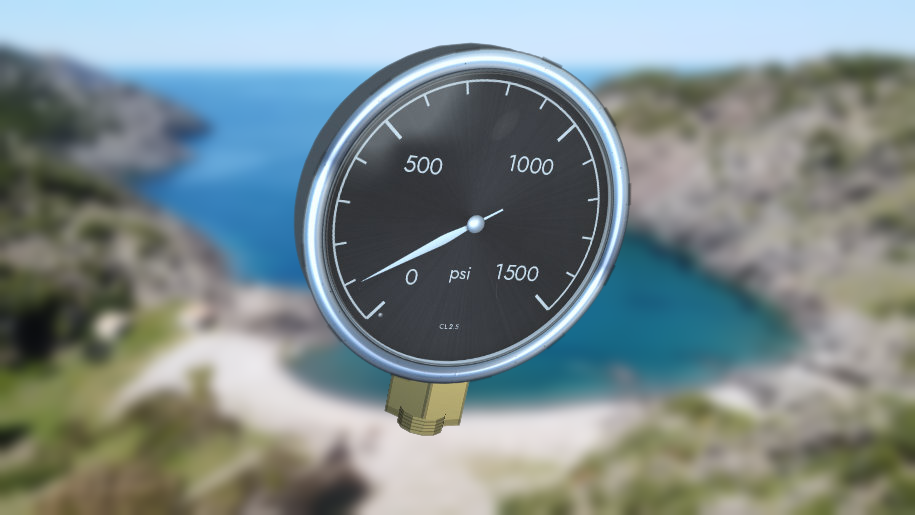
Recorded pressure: 100
